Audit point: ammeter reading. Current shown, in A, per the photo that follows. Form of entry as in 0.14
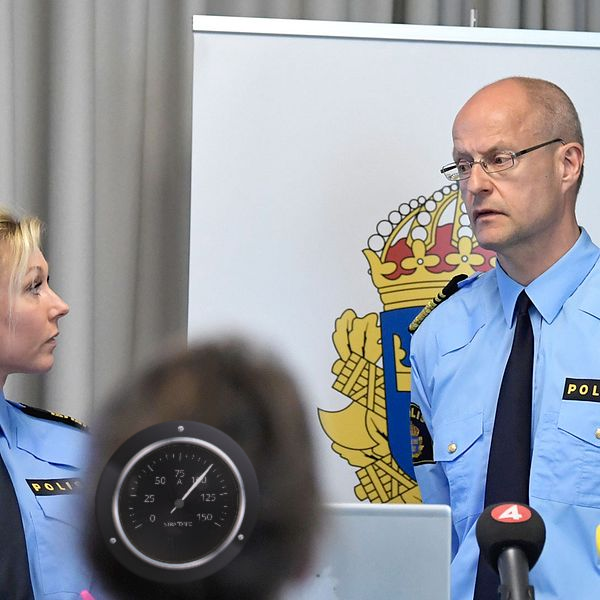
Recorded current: 100
